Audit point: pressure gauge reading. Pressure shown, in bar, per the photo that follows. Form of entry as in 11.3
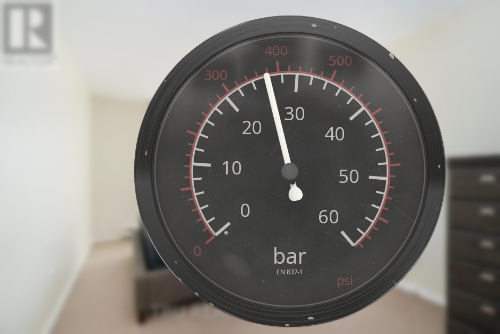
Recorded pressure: 26
